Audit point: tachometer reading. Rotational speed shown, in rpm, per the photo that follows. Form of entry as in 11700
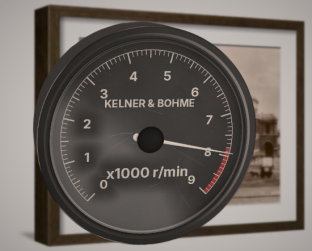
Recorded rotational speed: 7900
